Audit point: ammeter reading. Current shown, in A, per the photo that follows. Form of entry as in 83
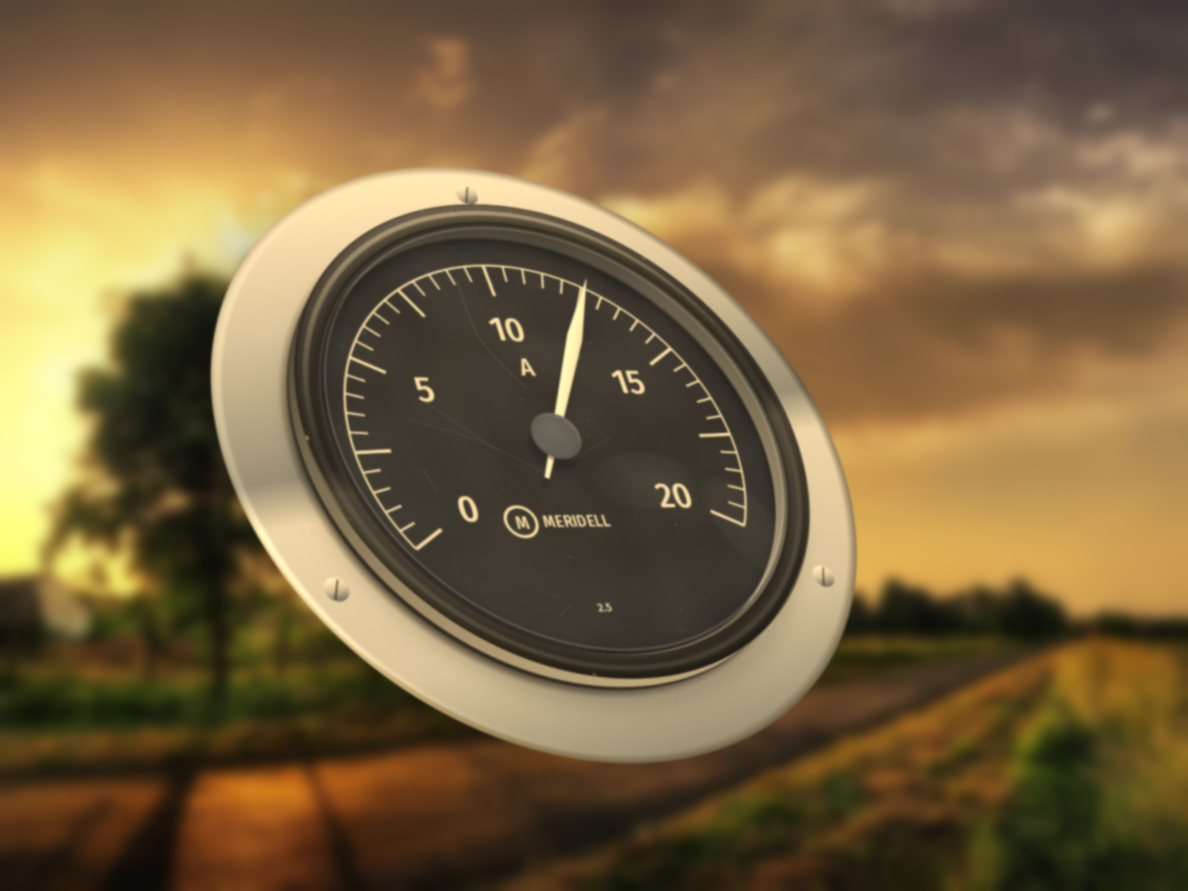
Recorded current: 12.5
